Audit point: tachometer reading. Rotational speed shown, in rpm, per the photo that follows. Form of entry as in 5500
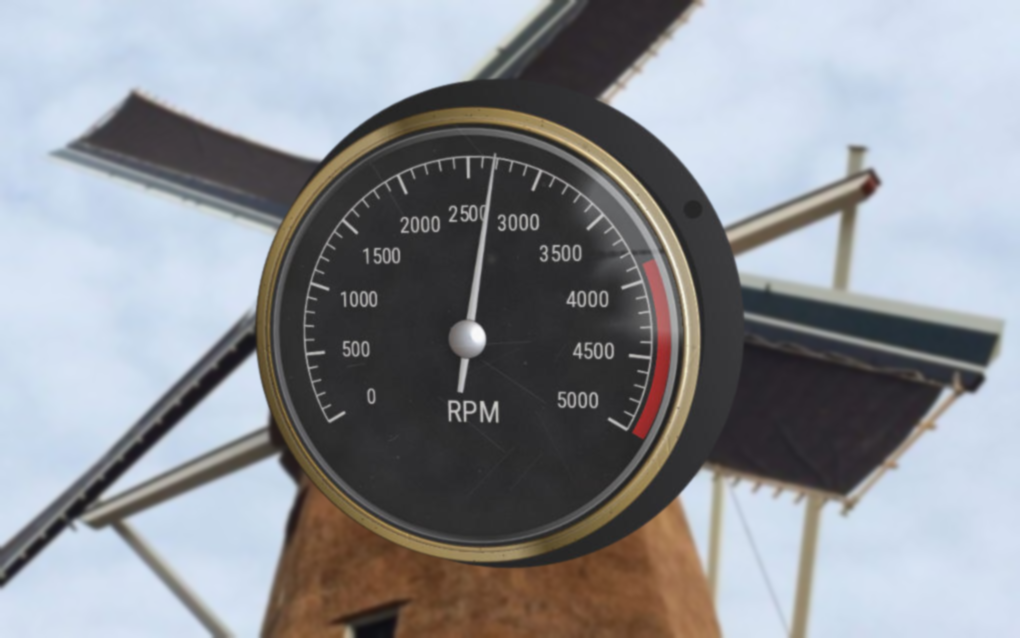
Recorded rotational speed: 2700
